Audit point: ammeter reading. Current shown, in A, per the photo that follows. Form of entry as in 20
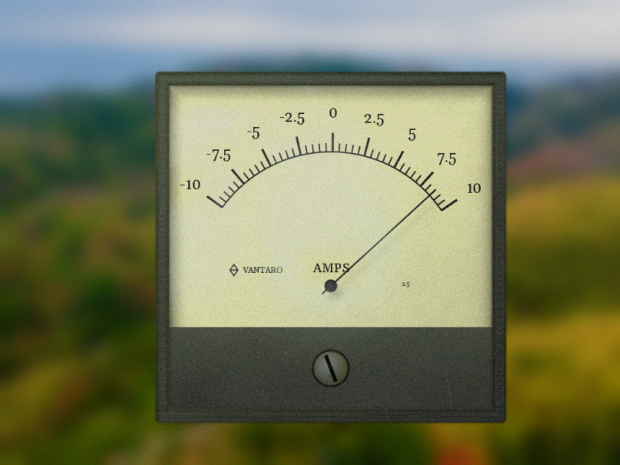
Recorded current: 8.5
